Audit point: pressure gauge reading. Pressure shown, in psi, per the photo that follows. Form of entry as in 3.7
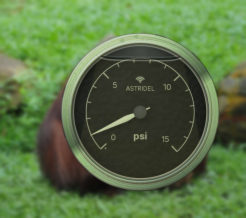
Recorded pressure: 1
